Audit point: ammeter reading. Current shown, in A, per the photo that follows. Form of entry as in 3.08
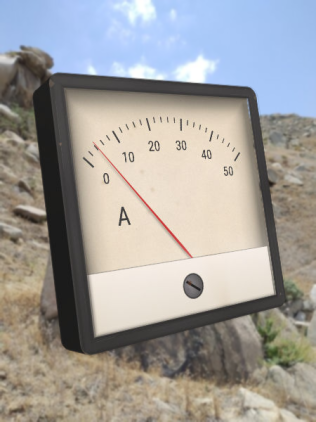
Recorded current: 4
